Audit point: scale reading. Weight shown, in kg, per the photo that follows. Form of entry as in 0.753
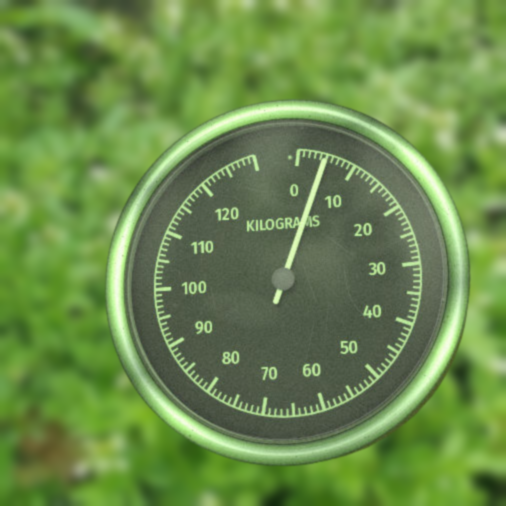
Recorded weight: 5
